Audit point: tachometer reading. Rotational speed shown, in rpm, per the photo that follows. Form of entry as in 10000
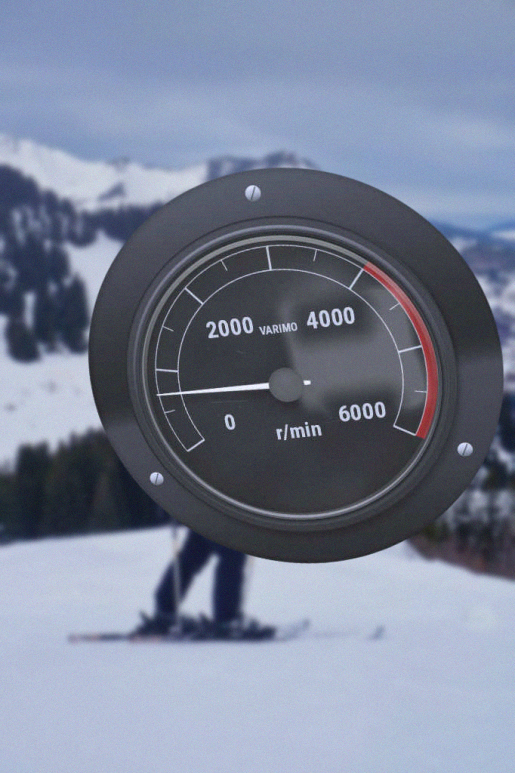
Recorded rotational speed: 750
